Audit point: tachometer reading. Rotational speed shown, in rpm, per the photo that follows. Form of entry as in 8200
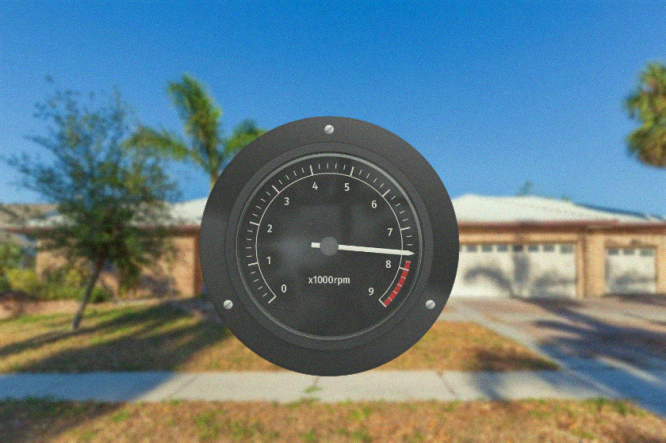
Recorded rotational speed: 7600
